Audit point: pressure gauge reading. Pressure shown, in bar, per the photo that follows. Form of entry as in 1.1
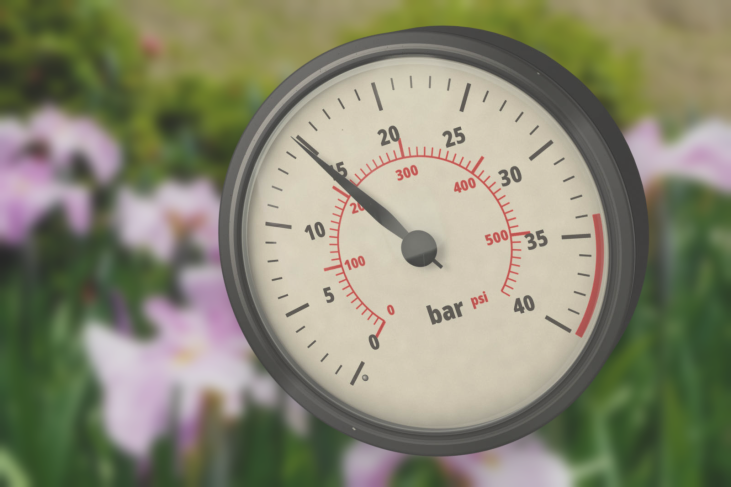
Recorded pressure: 15
